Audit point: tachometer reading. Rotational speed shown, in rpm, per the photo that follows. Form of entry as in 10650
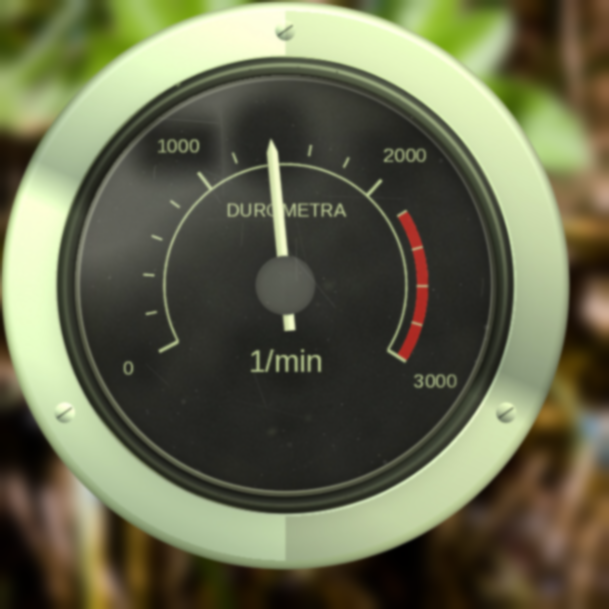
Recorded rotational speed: 1400
